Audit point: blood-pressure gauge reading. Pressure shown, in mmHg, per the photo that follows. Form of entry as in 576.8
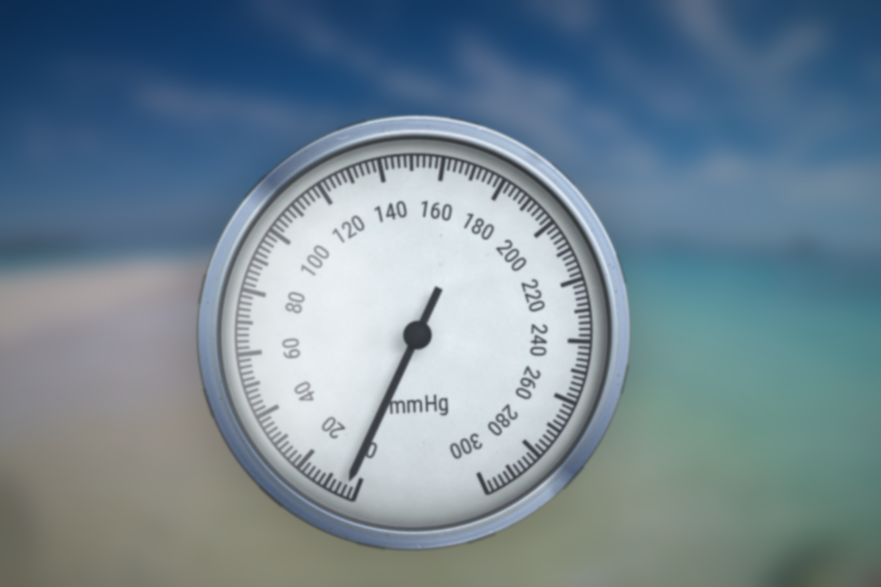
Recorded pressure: 4
